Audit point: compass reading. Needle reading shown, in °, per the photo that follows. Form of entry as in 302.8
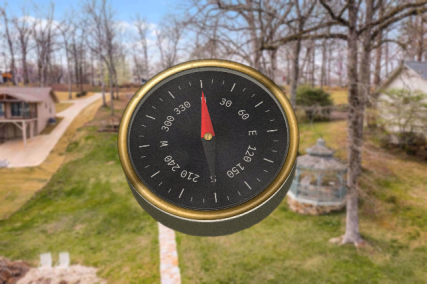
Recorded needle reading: 0
